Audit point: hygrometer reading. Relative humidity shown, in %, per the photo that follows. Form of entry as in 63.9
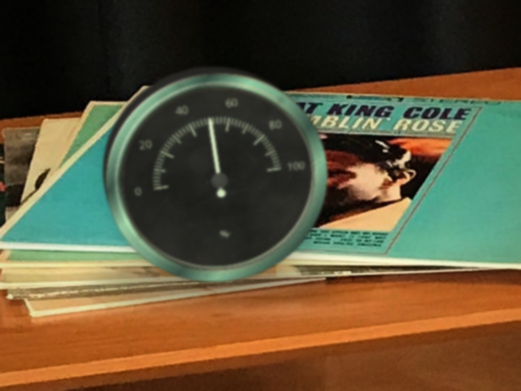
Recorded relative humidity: 50
